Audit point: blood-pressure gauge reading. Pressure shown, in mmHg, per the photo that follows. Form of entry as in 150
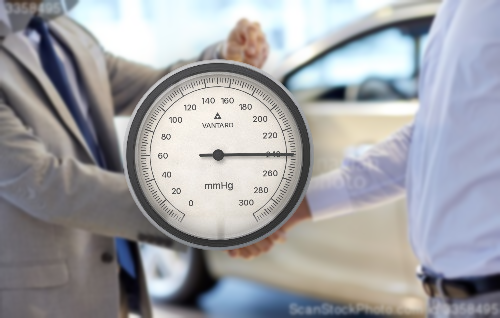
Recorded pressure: 240
